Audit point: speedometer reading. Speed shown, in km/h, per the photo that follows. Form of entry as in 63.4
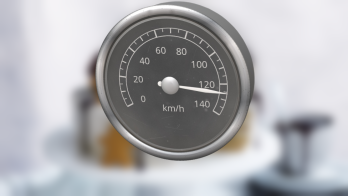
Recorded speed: 125
